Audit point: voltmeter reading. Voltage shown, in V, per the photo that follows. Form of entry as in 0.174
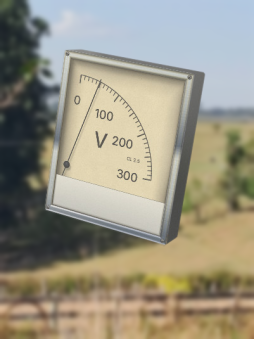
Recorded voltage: 50
